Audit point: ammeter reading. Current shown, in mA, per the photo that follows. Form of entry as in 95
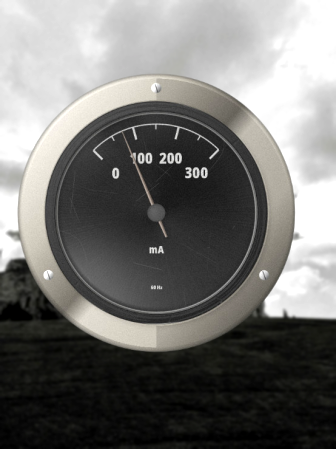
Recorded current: 75
